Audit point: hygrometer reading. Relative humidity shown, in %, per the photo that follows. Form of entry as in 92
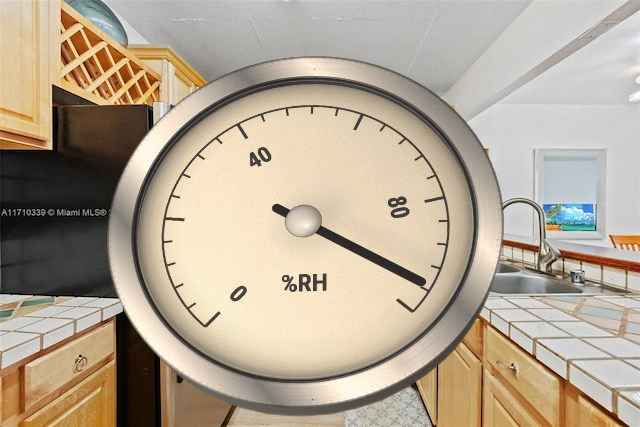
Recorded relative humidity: 96
